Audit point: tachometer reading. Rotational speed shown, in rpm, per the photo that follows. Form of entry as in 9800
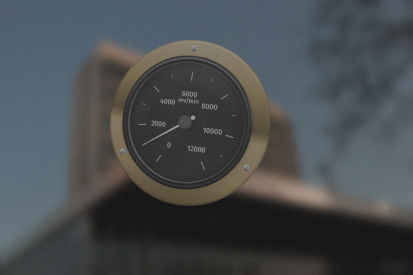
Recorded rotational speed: 1000
